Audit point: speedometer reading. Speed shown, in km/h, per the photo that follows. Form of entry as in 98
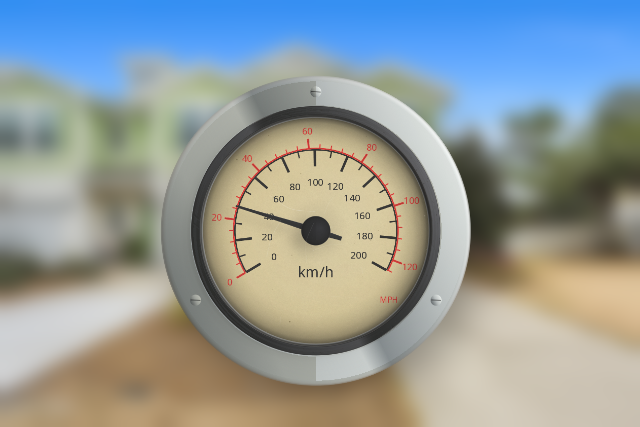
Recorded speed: 40
